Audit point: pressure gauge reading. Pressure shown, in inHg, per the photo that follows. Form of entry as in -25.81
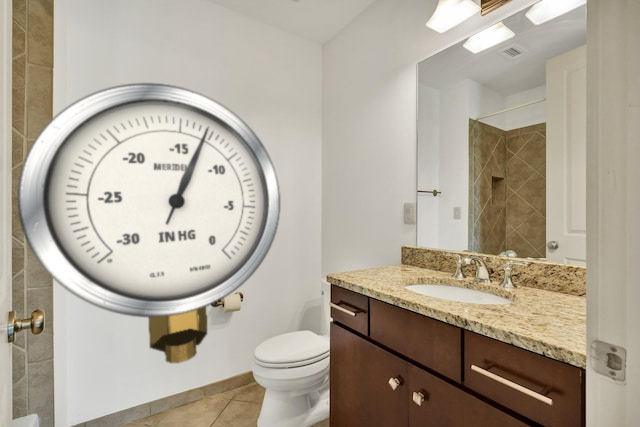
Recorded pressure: -13
